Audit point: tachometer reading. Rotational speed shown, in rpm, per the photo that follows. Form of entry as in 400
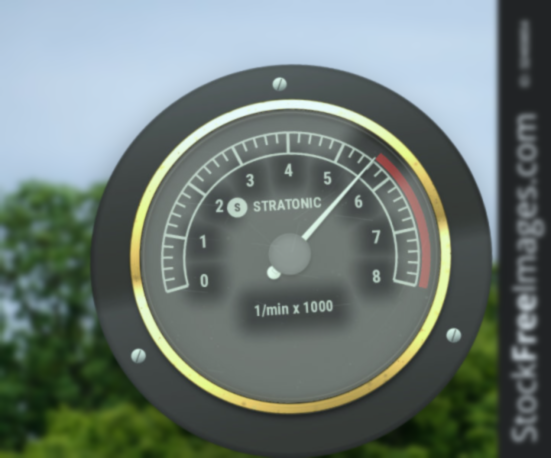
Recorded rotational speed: 5600
